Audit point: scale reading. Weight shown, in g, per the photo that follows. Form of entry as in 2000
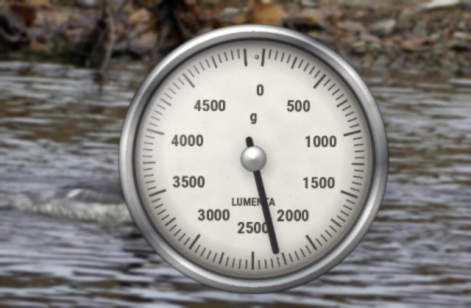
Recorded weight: 2300
